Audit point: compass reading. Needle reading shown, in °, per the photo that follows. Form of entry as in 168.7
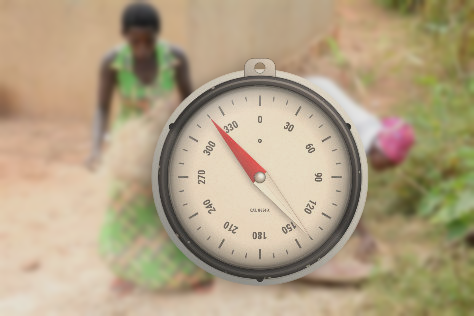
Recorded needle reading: 320
